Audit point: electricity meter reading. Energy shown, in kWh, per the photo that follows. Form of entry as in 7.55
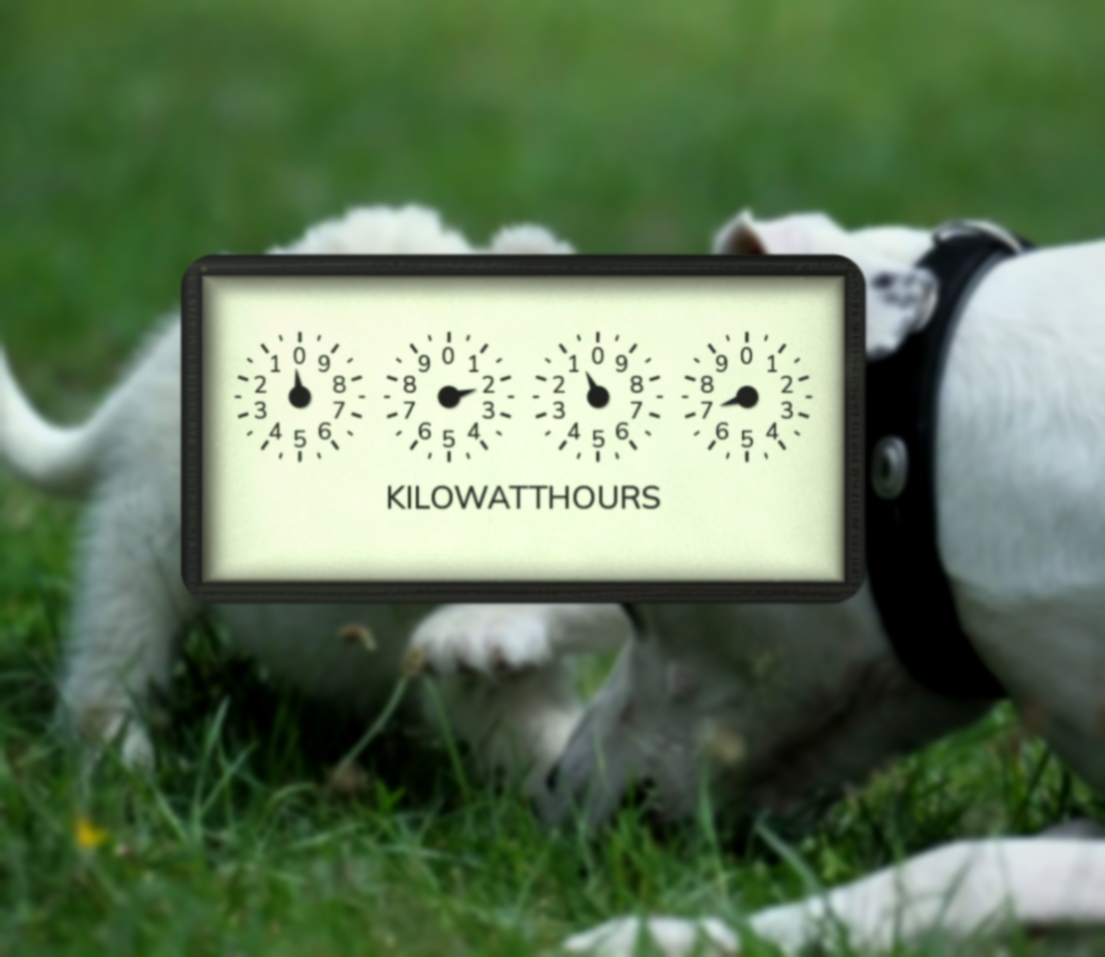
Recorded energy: 207
